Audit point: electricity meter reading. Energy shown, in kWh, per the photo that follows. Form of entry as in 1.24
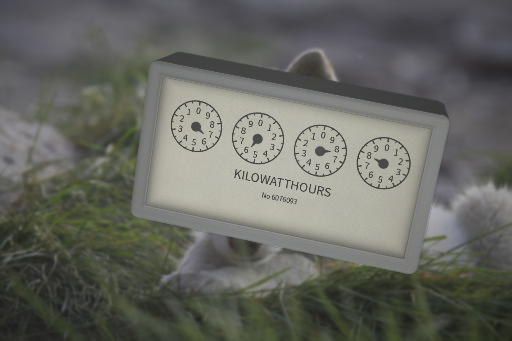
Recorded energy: 6578
